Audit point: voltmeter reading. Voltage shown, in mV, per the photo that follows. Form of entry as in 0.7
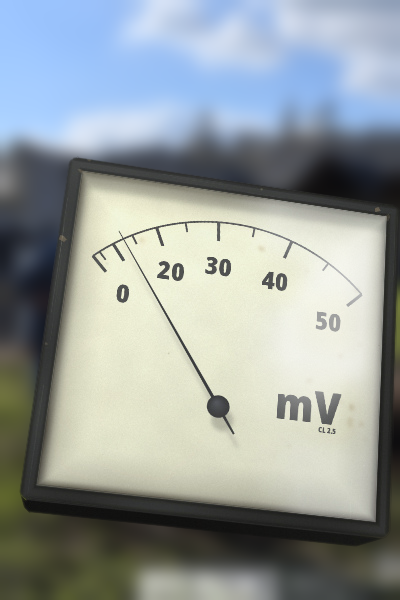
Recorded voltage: 12.5
